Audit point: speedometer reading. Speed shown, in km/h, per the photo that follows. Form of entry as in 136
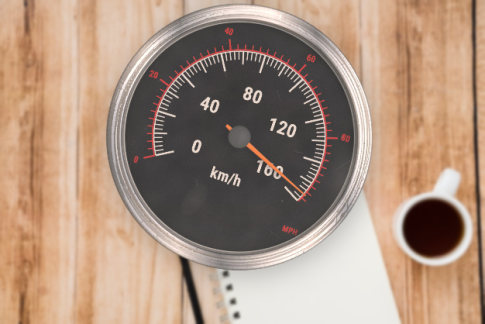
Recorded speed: 156
